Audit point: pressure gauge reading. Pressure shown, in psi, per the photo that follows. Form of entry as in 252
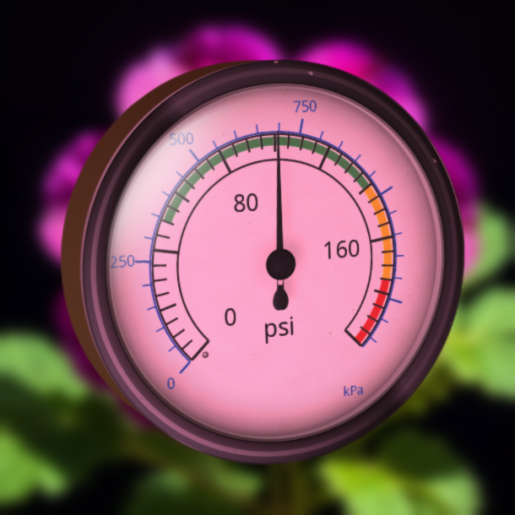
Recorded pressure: 100
